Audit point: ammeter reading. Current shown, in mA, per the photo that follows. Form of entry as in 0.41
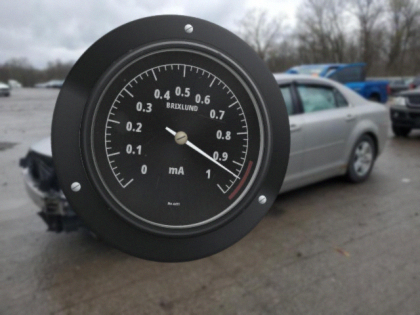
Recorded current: 0.94
